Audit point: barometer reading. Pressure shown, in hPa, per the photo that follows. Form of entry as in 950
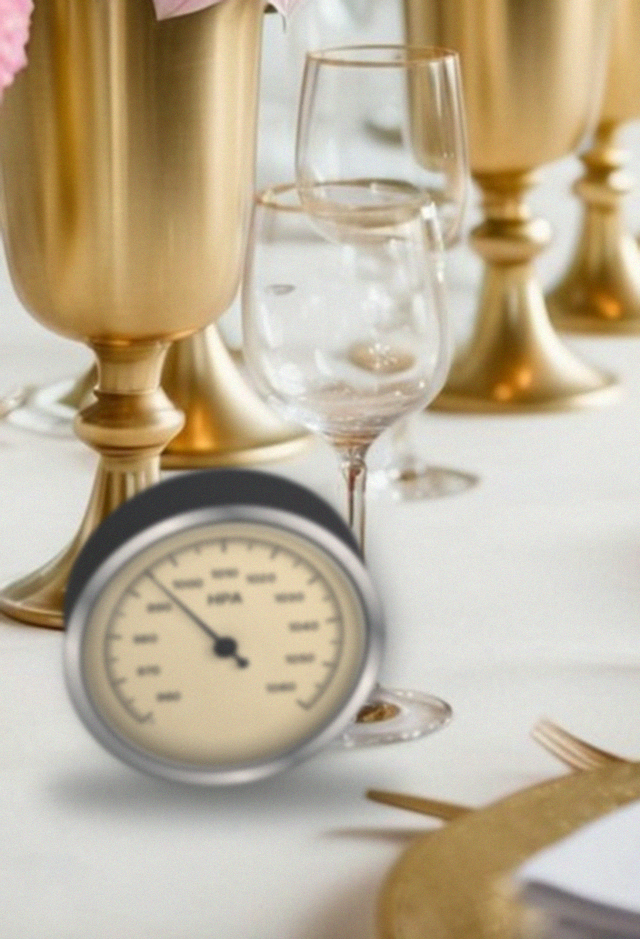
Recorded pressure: 995
